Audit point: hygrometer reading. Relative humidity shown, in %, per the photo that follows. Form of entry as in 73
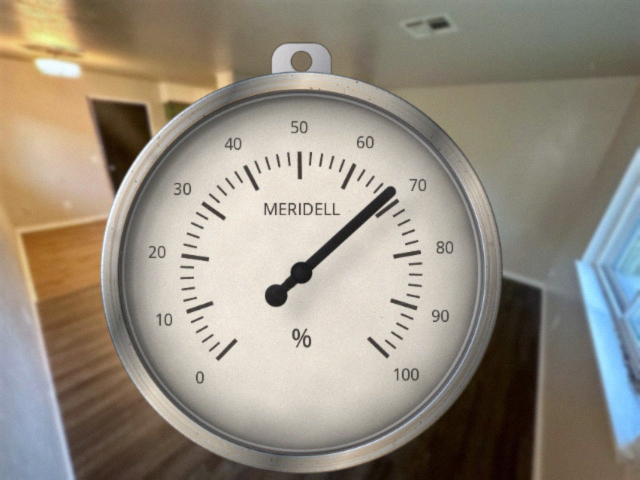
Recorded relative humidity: 68
